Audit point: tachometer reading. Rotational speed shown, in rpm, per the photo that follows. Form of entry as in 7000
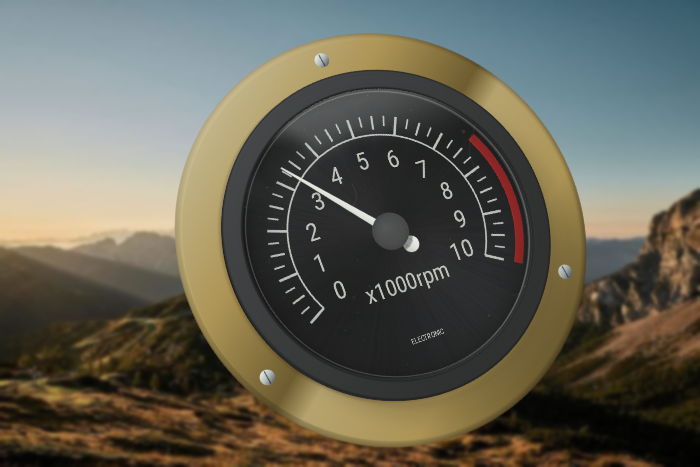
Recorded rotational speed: 3250
